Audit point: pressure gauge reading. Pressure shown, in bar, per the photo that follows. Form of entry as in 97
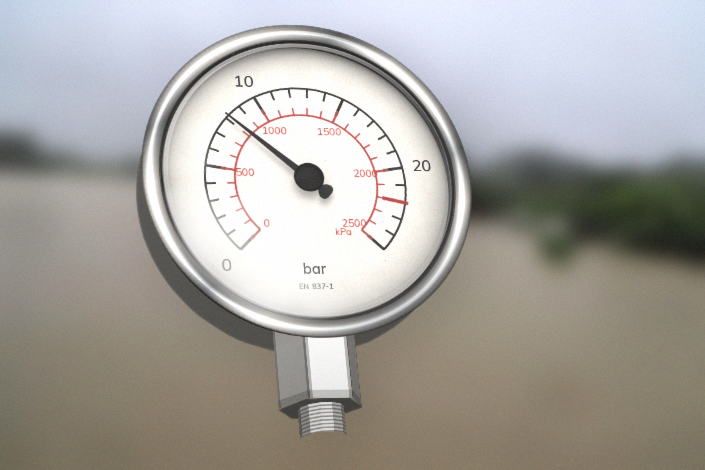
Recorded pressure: 8
